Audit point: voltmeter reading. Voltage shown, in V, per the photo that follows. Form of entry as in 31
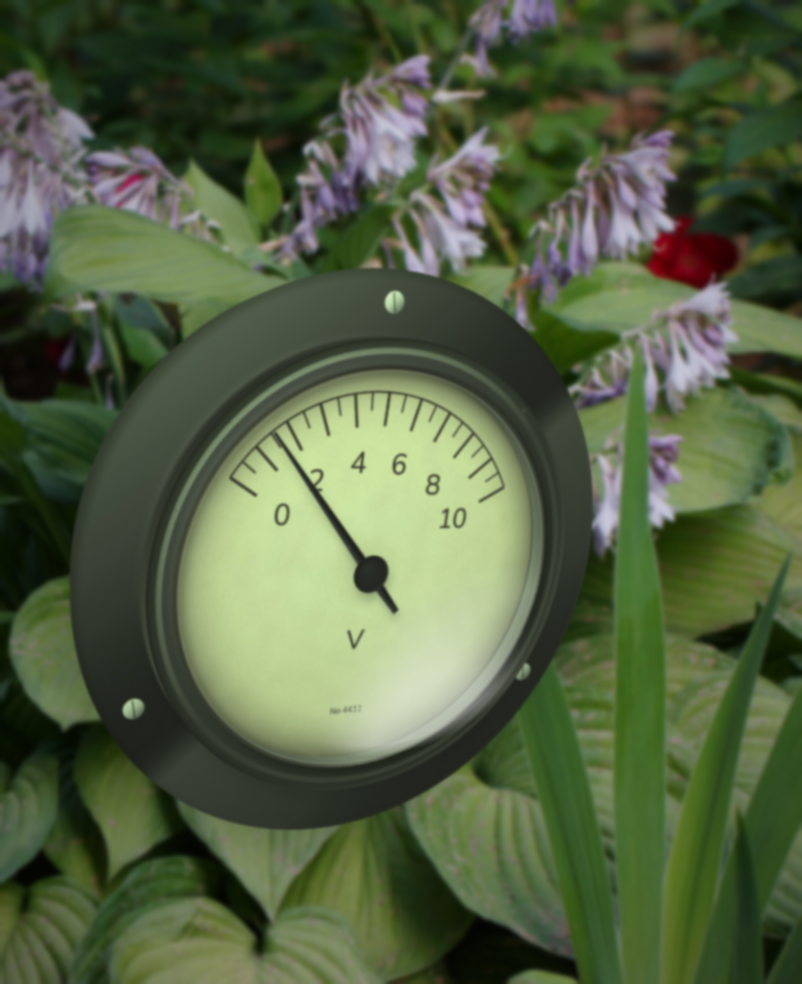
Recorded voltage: 1.5
